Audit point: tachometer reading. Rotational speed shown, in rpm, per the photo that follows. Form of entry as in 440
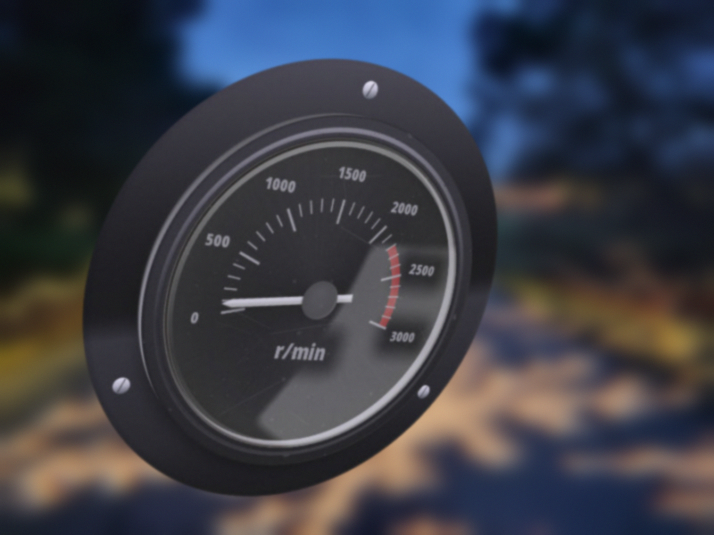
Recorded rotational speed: 100
